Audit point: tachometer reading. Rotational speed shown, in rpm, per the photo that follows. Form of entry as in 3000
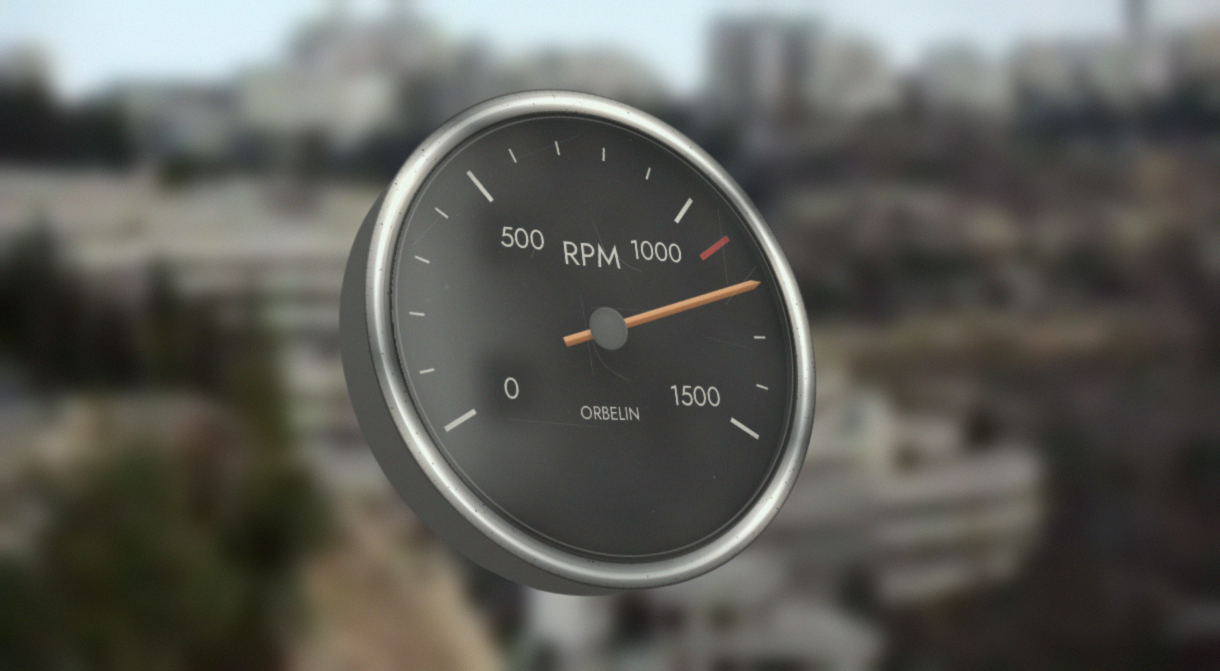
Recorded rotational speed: 1200
